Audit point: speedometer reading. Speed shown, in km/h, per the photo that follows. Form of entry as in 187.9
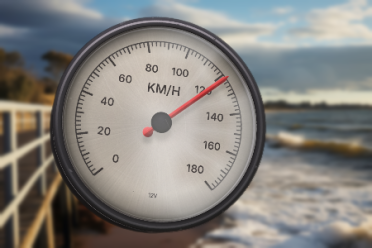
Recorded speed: 122
